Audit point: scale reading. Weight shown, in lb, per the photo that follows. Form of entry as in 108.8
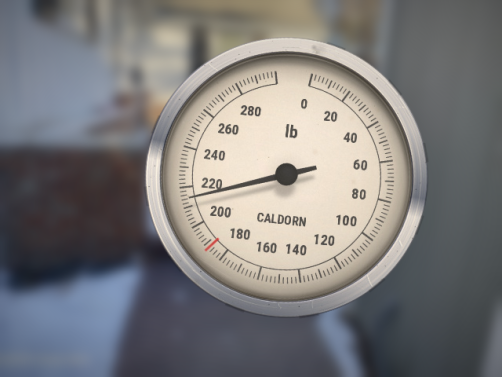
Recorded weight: 214
